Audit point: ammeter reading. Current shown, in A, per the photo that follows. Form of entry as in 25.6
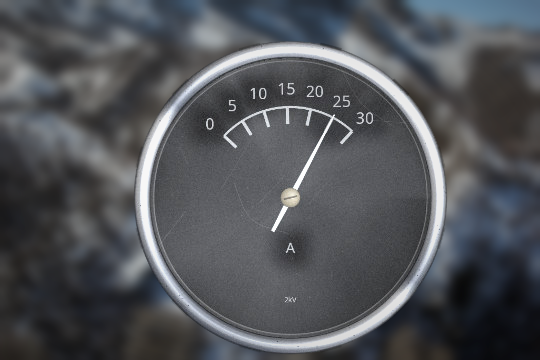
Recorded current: 25
